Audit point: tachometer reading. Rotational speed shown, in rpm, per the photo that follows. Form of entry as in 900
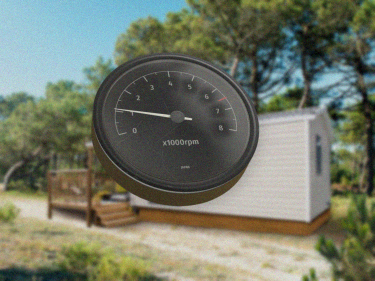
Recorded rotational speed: 1000
